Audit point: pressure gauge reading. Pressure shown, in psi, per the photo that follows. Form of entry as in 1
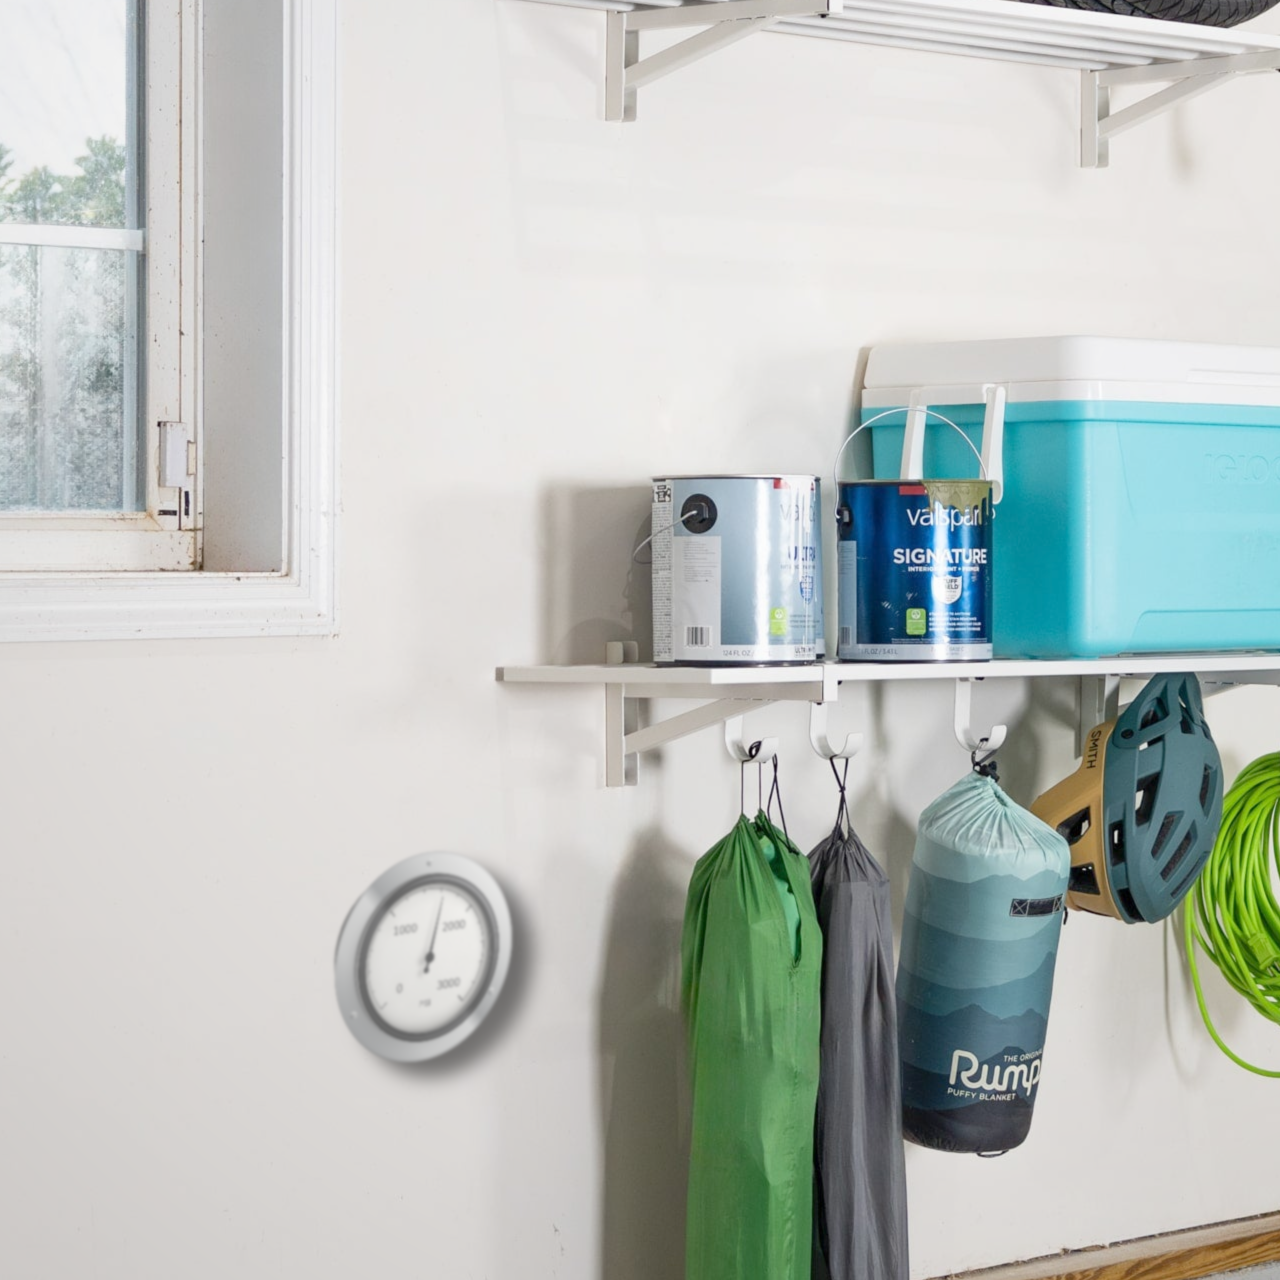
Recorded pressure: 1600
